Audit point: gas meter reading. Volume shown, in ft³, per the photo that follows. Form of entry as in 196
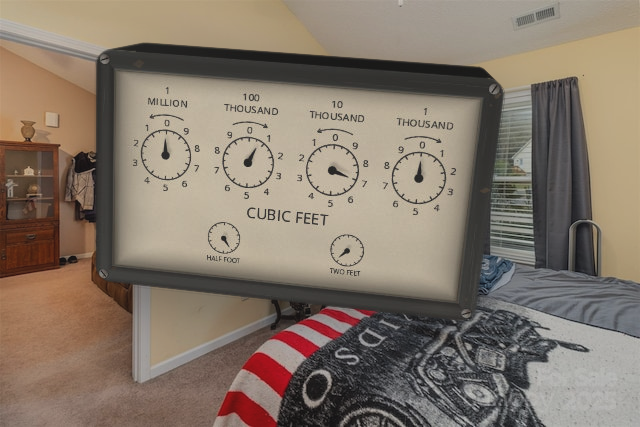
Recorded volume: 7000
